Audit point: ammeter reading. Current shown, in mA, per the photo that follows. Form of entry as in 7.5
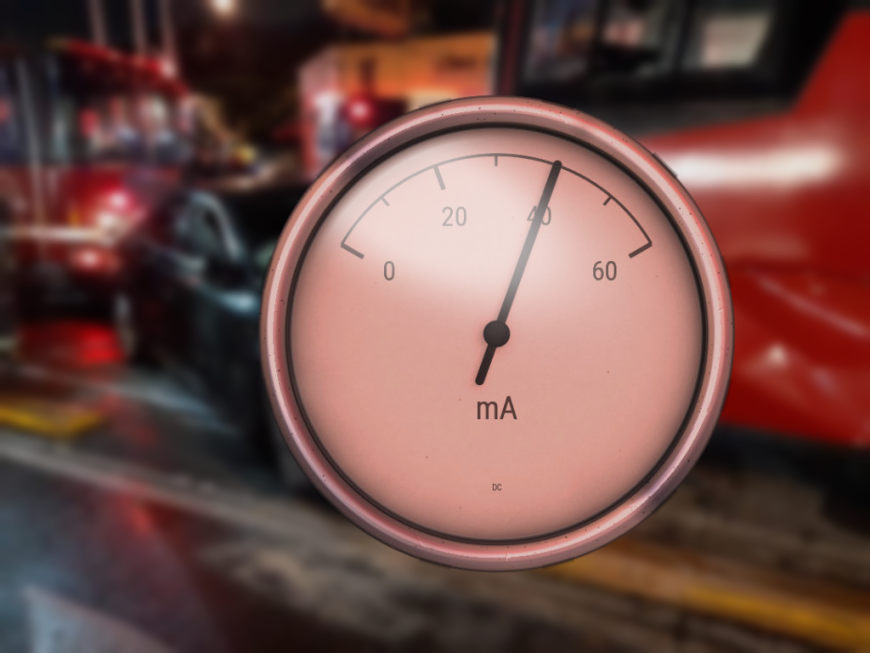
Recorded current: 40
